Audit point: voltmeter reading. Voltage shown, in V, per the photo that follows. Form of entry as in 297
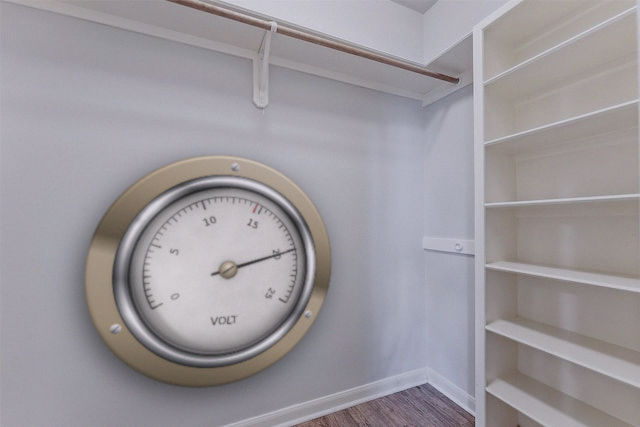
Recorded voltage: 20
